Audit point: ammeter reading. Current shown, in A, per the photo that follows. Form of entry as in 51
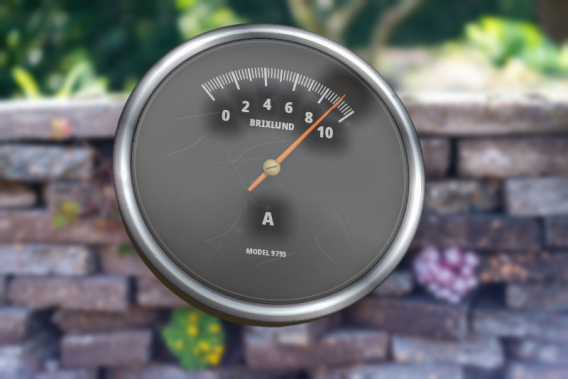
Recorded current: 9
